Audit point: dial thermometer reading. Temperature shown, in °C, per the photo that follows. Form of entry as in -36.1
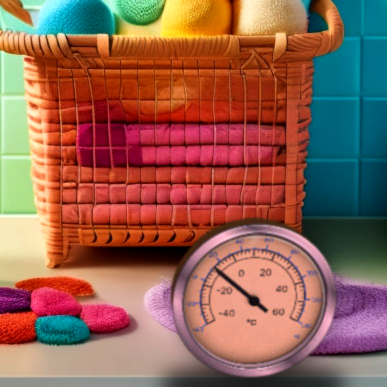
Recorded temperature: -10
